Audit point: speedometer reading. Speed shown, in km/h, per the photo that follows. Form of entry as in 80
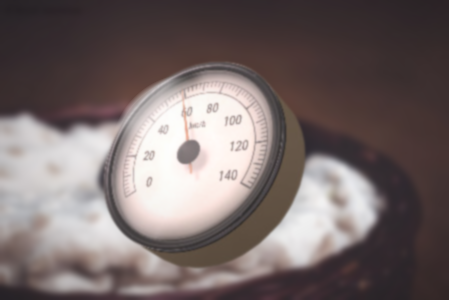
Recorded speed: 60
